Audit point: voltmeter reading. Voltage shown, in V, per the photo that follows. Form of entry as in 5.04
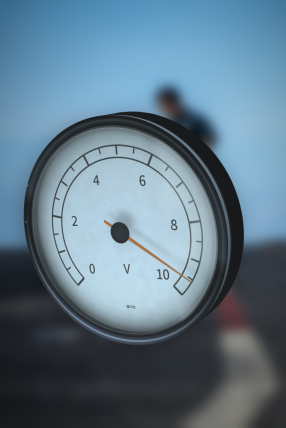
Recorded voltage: 9.5
